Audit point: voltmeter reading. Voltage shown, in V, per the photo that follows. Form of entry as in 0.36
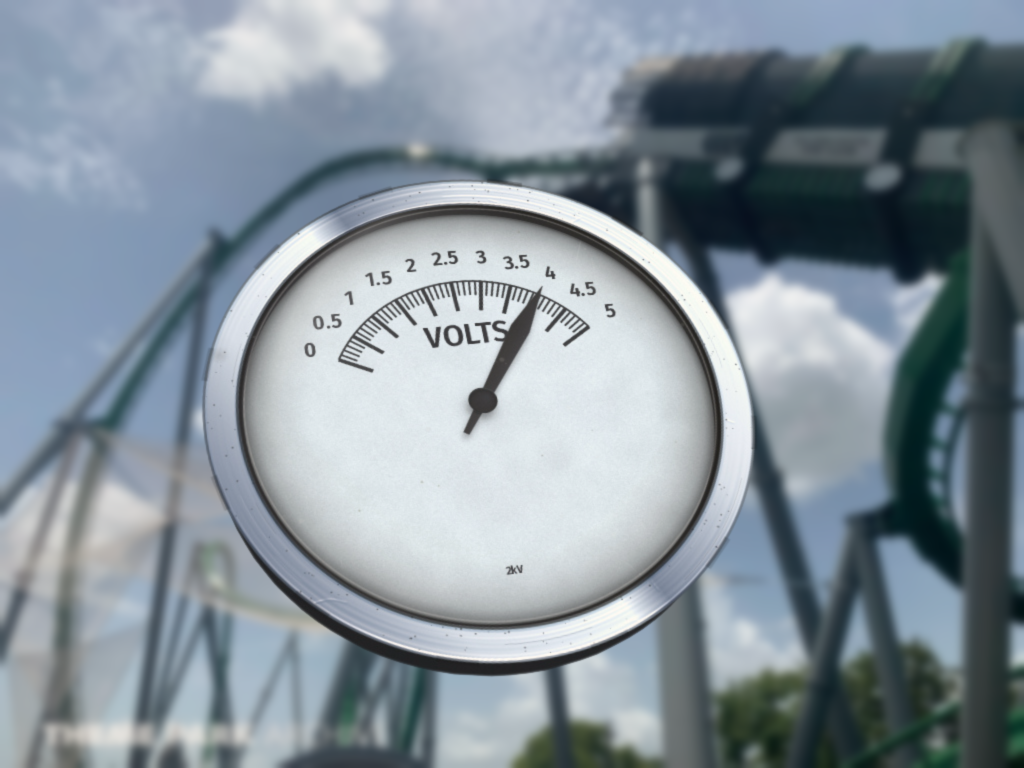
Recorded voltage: 4
